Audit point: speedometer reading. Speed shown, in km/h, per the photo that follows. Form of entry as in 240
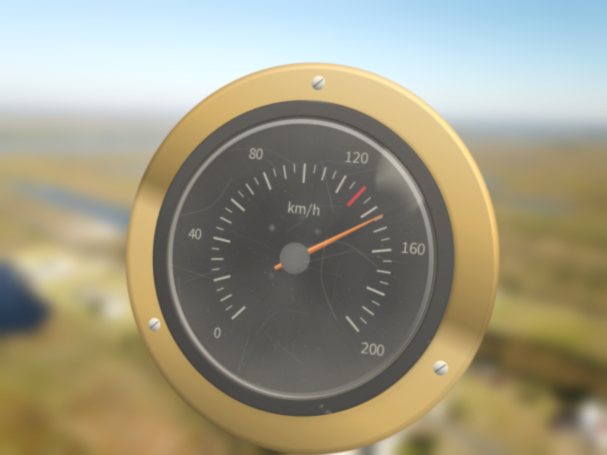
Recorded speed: 145
